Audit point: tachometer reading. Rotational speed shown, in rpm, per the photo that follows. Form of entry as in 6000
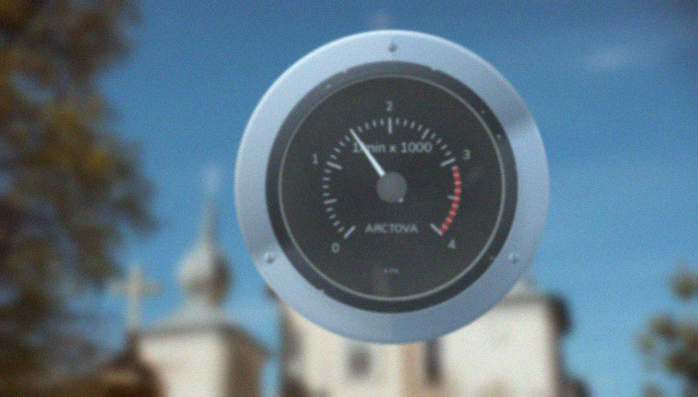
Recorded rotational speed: 1500
